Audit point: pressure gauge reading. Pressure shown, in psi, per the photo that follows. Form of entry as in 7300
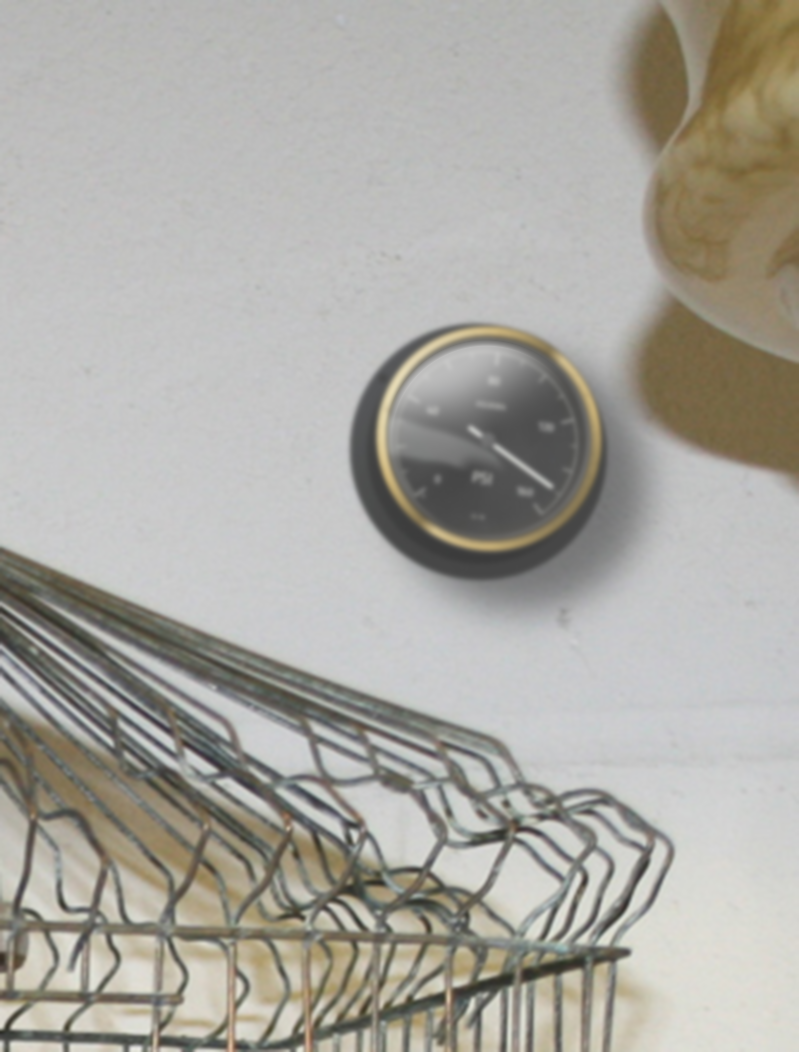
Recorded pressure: 150
